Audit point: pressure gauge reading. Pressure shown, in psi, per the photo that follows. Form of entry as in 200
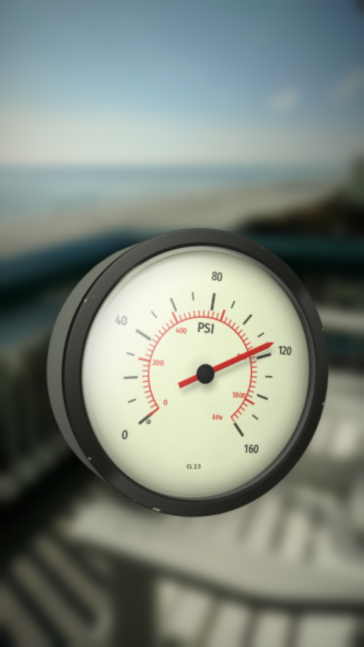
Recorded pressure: 115
